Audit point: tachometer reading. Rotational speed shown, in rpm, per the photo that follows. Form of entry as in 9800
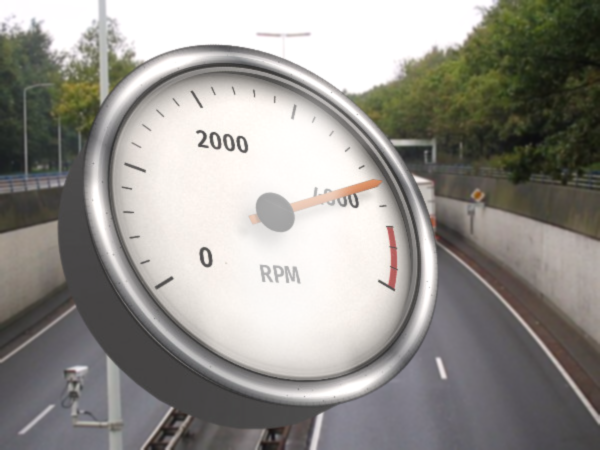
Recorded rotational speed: 4000
